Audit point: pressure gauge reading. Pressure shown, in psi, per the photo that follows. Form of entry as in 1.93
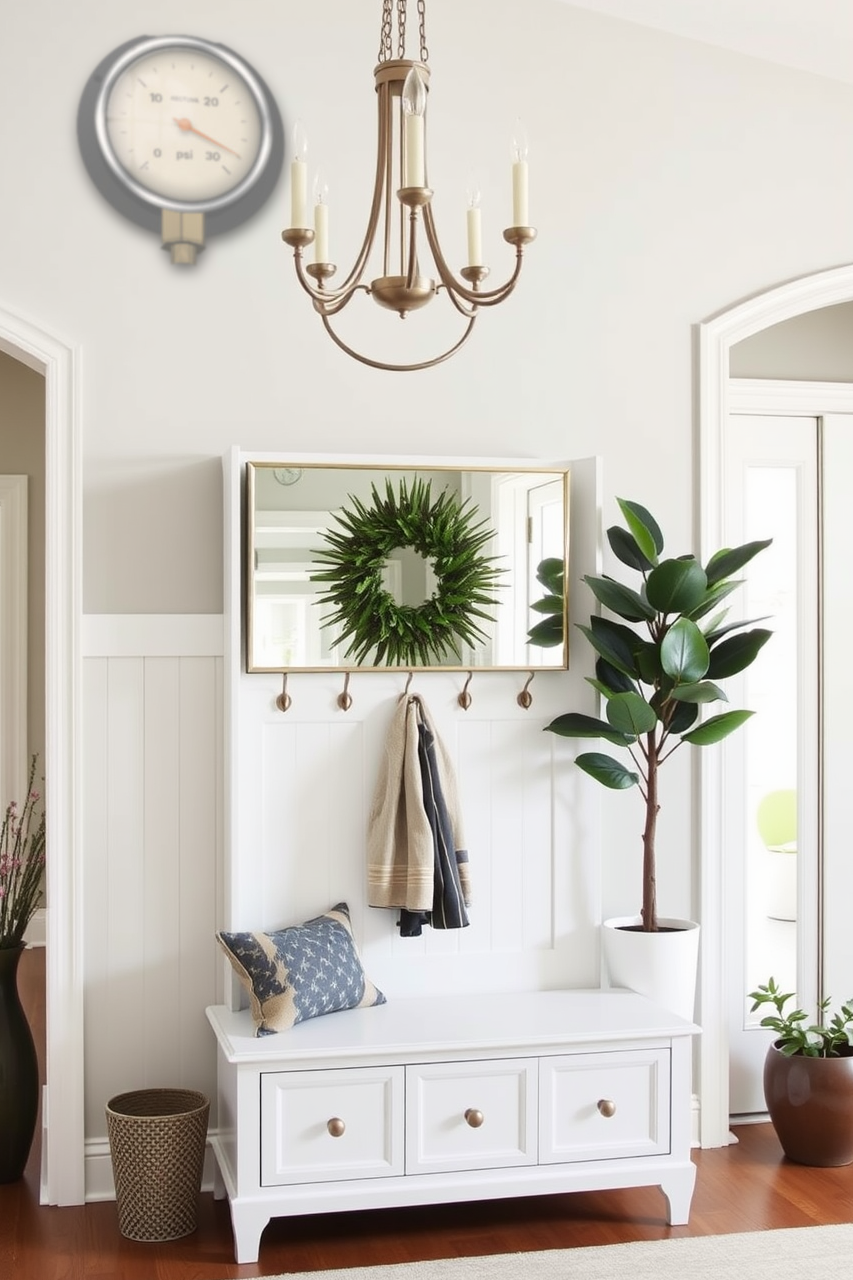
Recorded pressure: 28
